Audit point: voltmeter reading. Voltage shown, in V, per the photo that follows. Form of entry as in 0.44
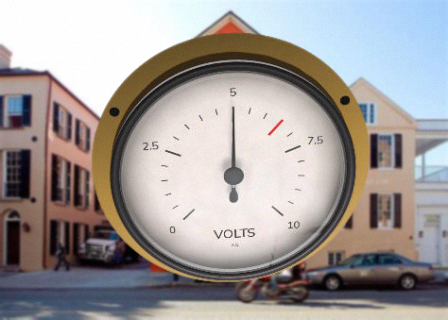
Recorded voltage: 5
